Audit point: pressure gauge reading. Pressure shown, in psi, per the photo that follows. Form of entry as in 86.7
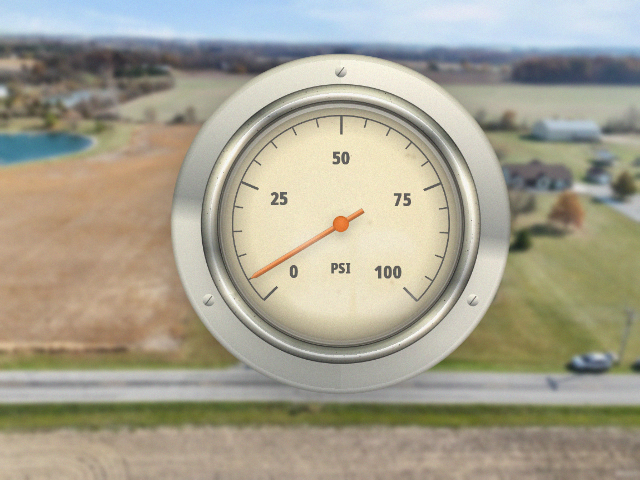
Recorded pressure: 5
